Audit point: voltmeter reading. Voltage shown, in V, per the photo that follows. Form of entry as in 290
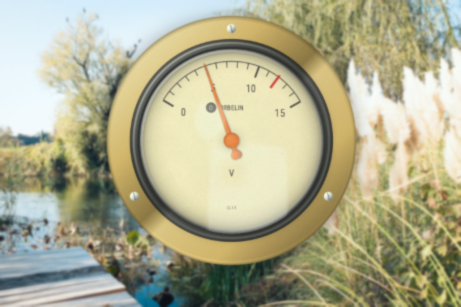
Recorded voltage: 5
